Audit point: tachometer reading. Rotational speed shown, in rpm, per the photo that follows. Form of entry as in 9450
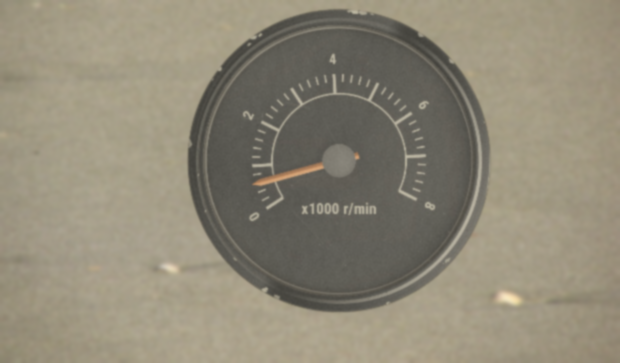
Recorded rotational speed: 600
